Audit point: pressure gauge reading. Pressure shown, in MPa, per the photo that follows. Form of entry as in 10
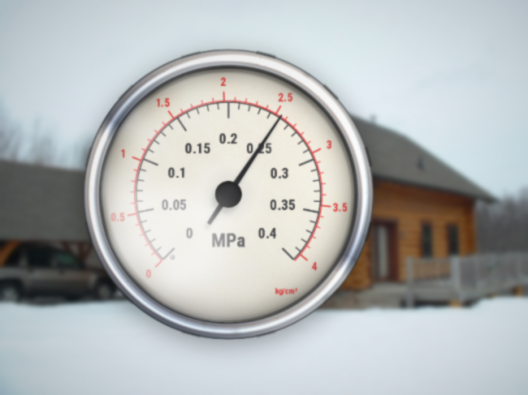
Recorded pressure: 0.25
